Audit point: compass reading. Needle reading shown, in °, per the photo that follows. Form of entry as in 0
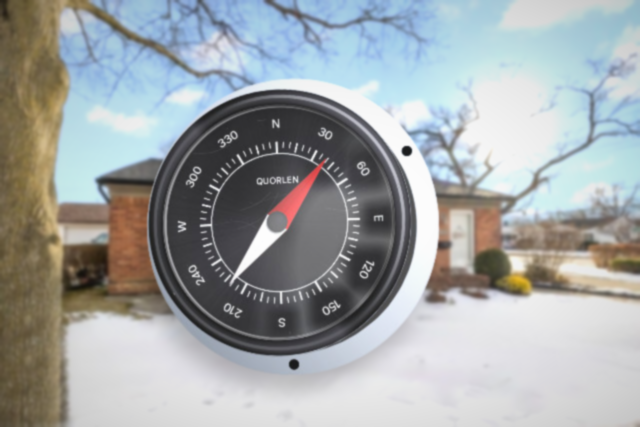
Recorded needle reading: 40
